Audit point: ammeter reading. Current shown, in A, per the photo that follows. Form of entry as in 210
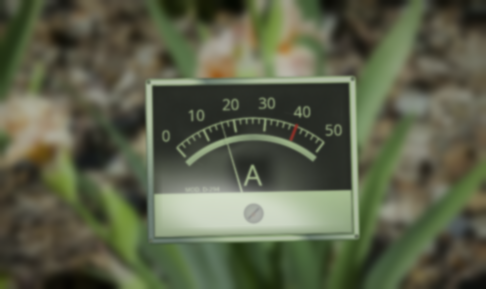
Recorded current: 16
